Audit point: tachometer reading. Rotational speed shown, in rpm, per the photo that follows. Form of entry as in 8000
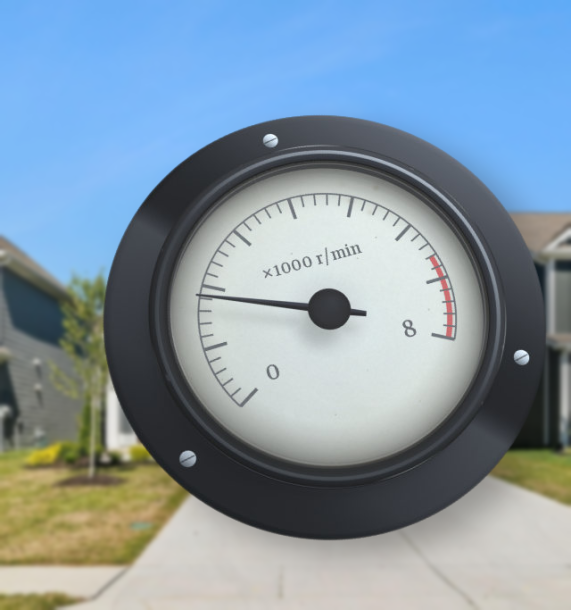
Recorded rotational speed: 1800
